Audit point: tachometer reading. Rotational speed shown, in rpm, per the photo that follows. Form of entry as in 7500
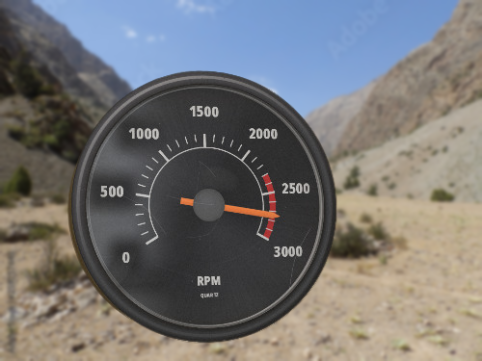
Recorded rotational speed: 2750
